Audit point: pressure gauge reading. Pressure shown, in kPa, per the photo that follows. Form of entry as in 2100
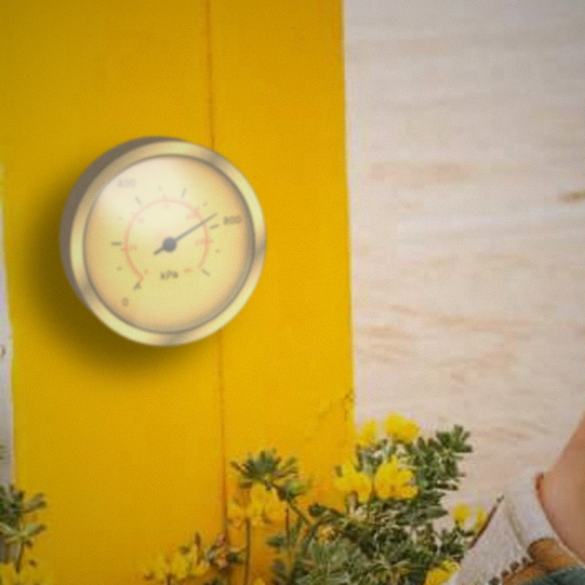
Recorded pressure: 750
